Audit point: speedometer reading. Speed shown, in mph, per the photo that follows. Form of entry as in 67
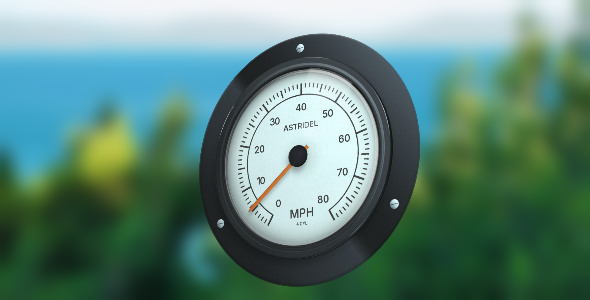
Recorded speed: 5
